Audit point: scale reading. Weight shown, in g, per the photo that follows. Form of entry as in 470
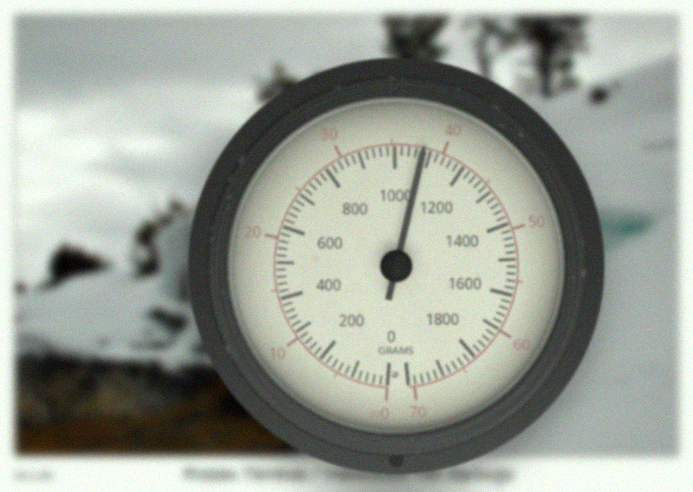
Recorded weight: 1080
